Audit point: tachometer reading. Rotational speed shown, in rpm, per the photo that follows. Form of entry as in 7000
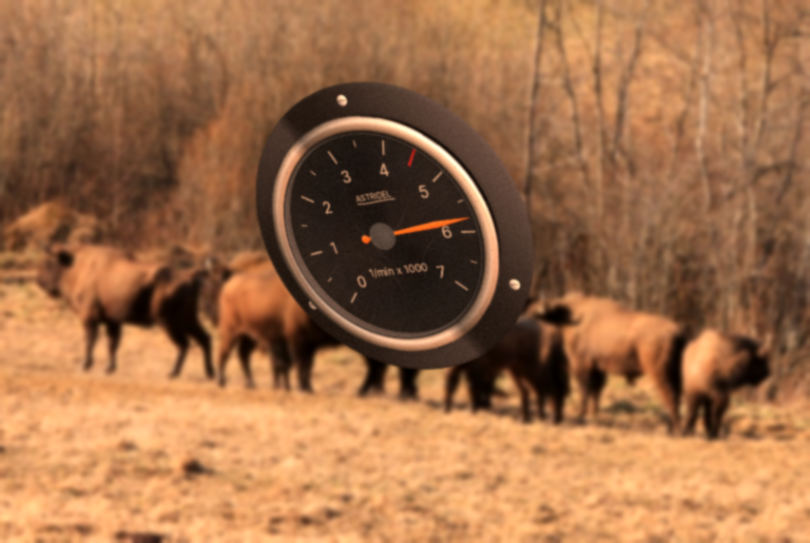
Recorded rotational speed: 5750
